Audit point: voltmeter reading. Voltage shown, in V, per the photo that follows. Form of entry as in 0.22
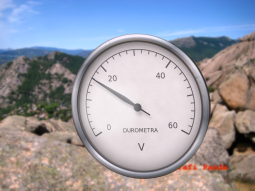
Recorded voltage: 16
